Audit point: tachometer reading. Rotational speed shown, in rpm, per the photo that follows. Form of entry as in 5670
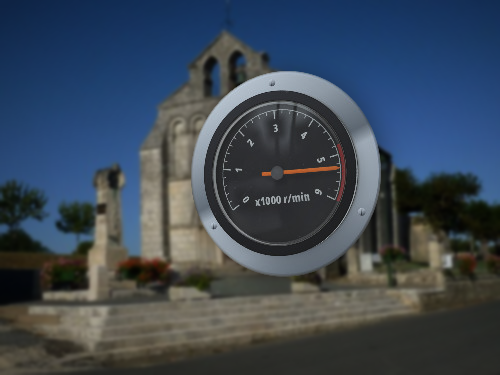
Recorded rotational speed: 5300
